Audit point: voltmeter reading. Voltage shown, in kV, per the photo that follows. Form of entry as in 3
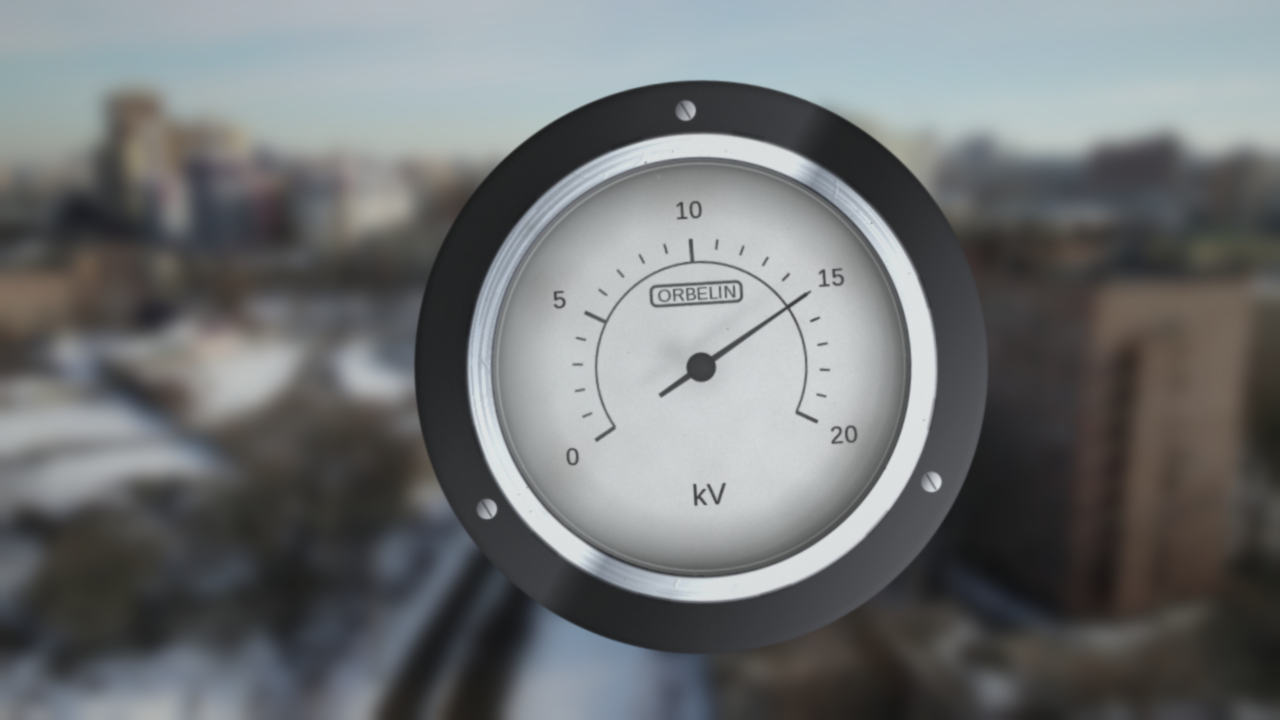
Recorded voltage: 15
